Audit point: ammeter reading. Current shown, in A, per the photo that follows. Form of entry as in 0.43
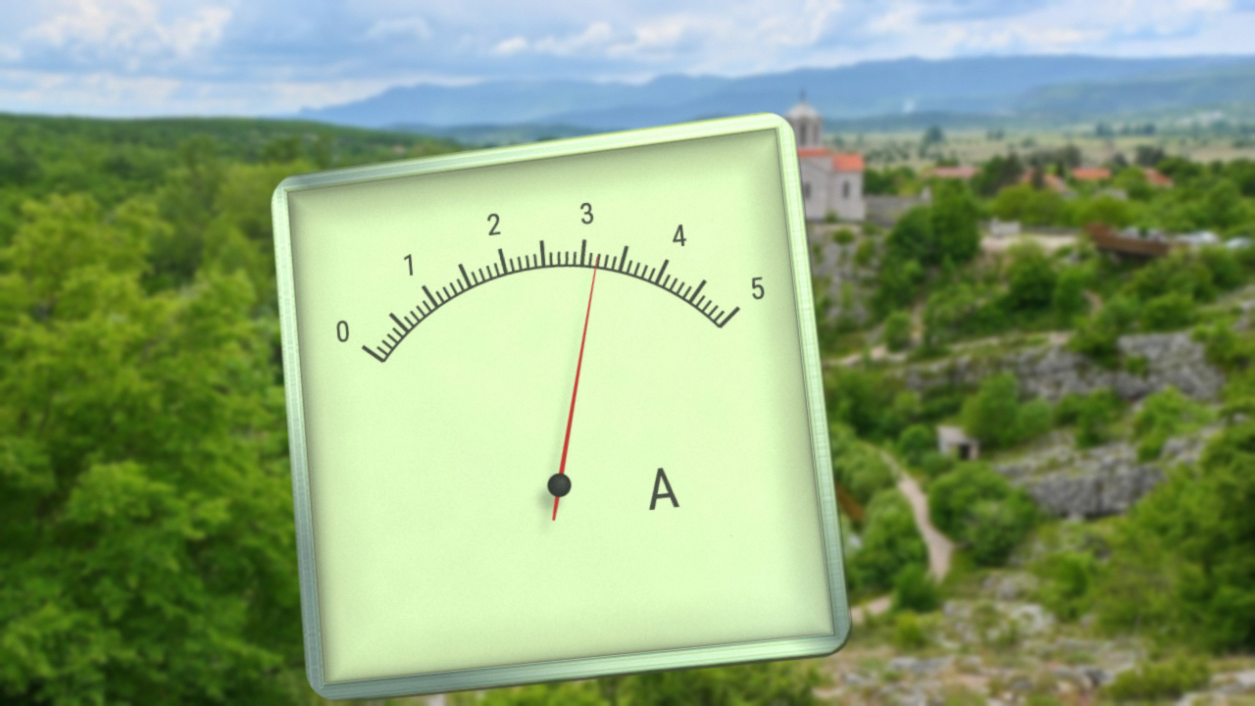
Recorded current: 3.2
